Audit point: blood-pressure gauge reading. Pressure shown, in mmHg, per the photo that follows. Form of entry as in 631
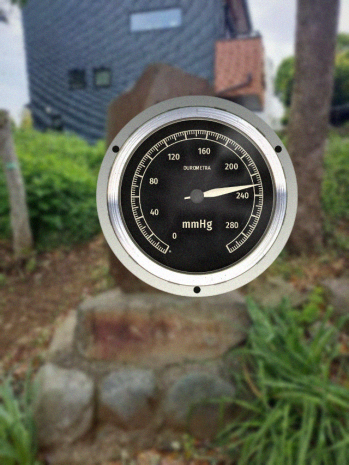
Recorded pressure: 230
